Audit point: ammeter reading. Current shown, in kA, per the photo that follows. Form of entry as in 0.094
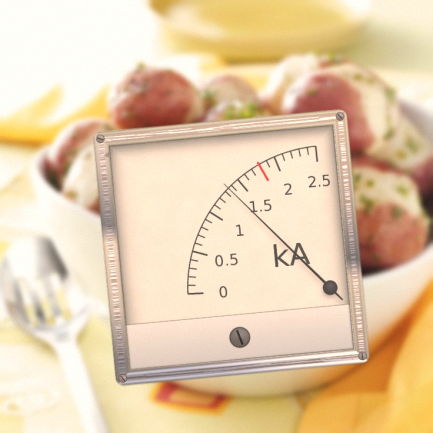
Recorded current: 1.35
